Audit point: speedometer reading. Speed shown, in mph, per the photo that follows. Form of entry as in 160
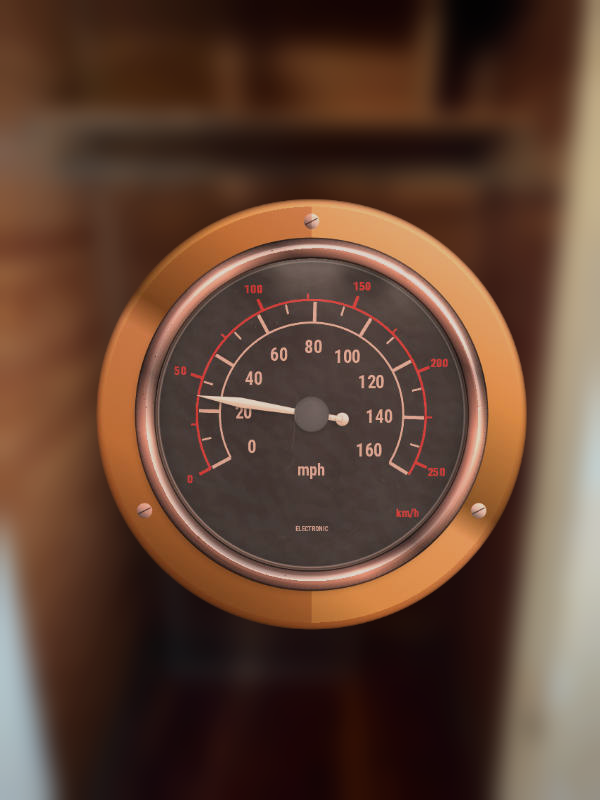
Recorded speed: 25
